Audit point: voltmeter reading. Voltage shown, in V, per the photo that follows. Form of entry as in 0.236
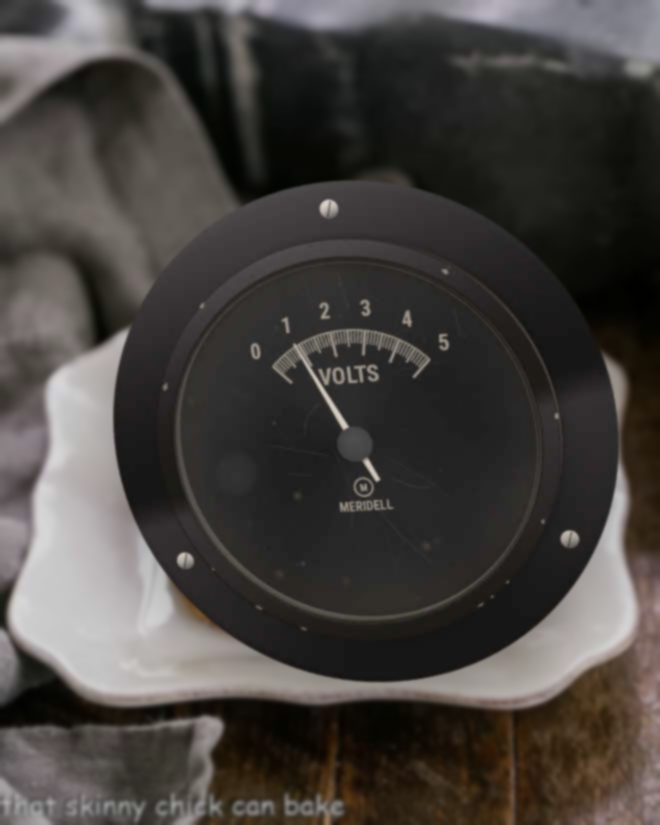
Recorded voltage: 1
